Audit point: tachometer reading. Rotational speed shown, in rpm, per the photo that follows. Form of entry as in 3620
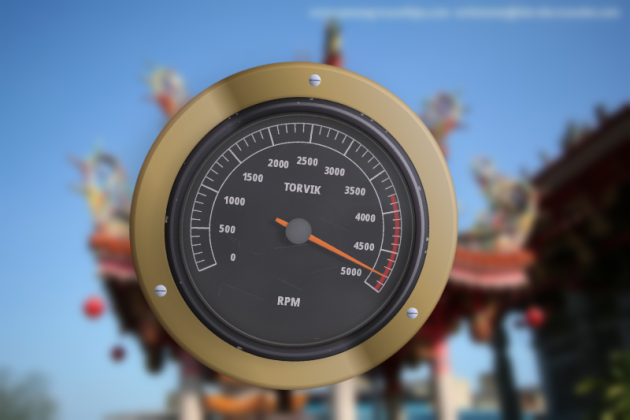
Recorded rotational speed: 4800
